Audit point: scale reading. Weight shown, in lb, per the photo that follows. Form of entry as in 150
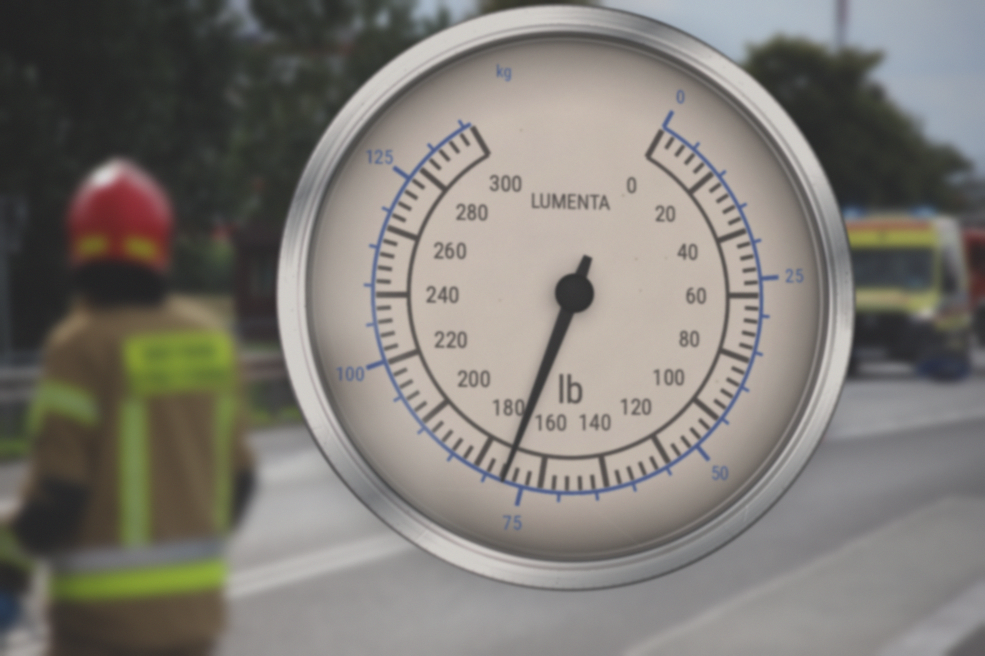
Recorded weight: 172
